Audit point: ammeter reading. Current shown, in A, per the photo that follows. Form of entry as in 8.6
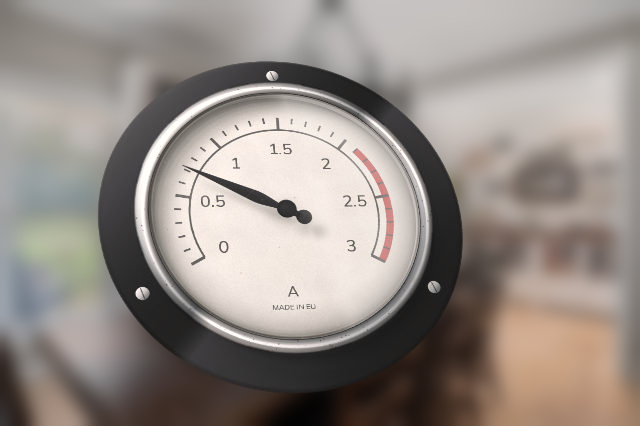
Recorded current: 0.7
